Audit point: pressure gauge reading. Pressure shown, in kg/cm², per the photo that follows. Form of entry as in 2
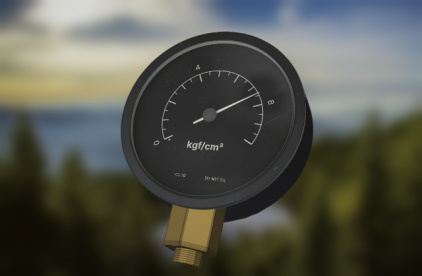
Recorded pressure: 7.5
